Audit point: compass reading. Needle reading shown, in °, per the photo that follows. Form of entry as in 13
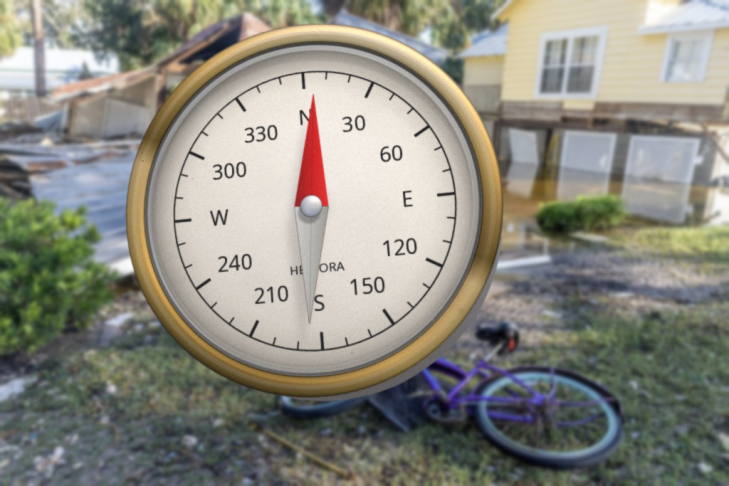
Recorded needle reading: 5
